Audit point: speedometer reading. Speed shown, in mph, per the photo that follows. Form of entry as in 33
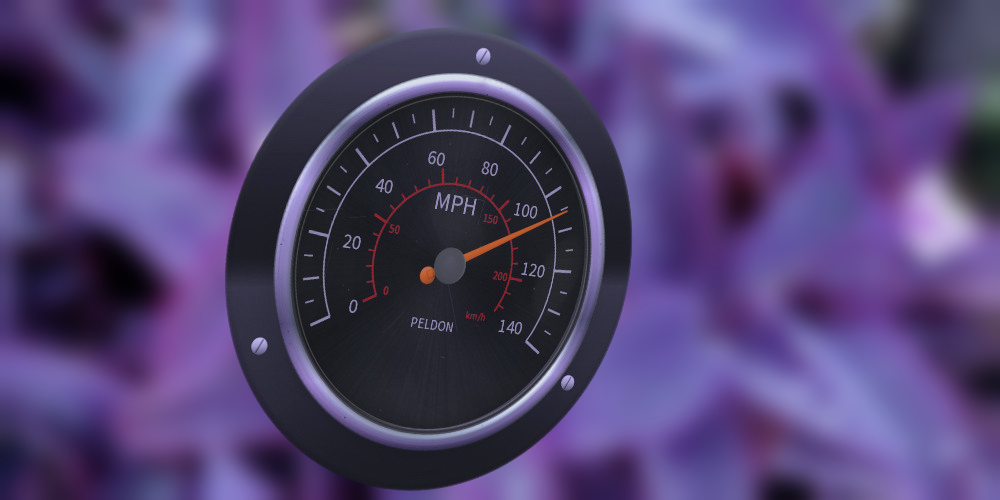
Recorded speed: 105
